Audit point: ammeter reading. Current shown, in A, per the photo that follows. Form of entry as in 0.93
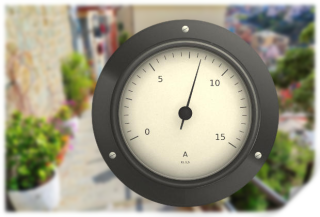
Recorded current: 8.25
